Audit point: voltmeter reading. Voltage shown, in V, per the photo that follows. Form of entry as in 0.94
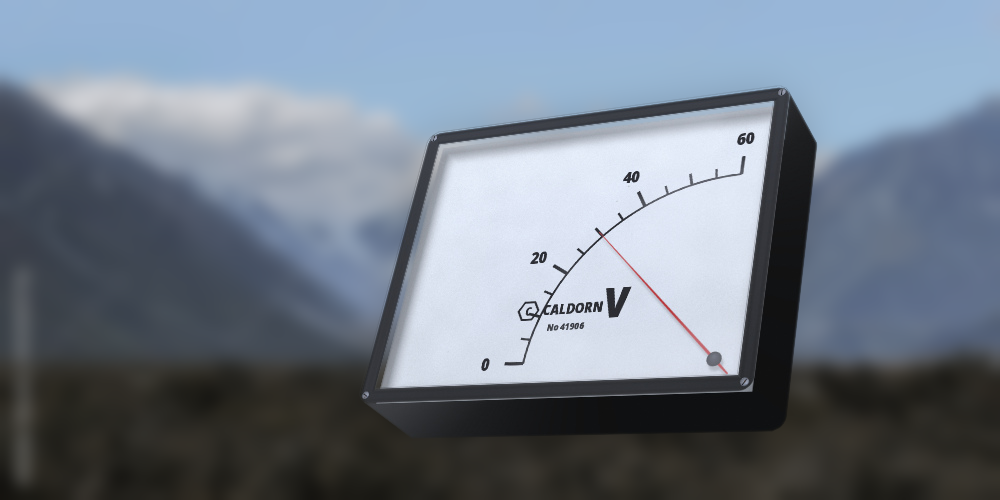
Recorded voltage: 30
